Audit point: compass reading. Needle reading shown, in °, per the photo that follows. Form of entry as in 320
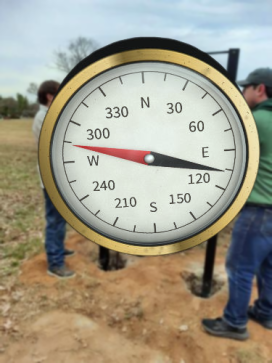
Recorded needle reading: 285
